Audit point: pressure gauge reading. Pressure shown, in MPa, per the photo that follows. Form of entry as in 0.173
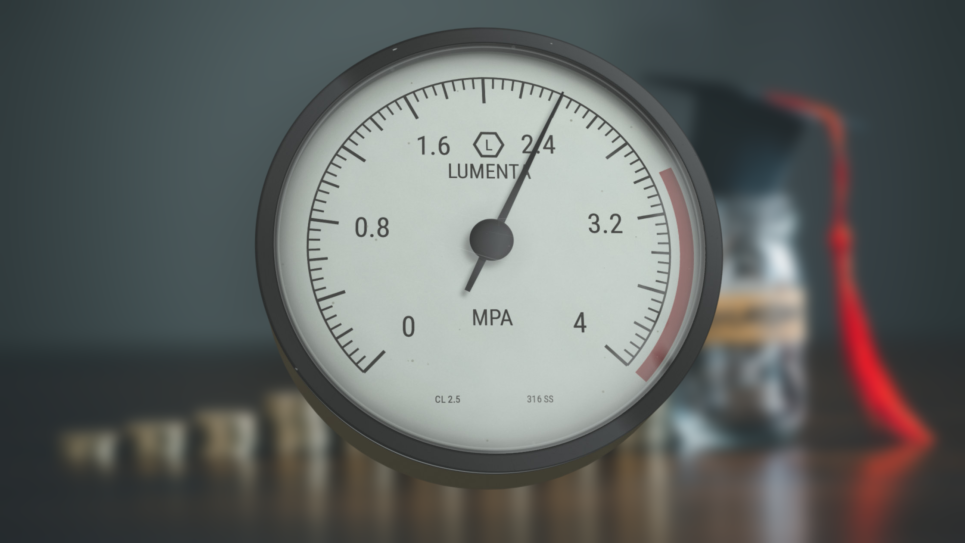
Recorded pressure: 2.4
